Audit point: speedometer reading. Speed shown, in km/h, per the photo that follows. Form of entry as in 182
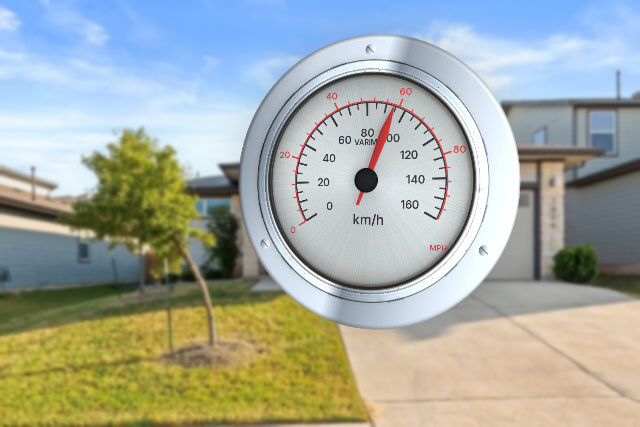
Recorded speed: 95
